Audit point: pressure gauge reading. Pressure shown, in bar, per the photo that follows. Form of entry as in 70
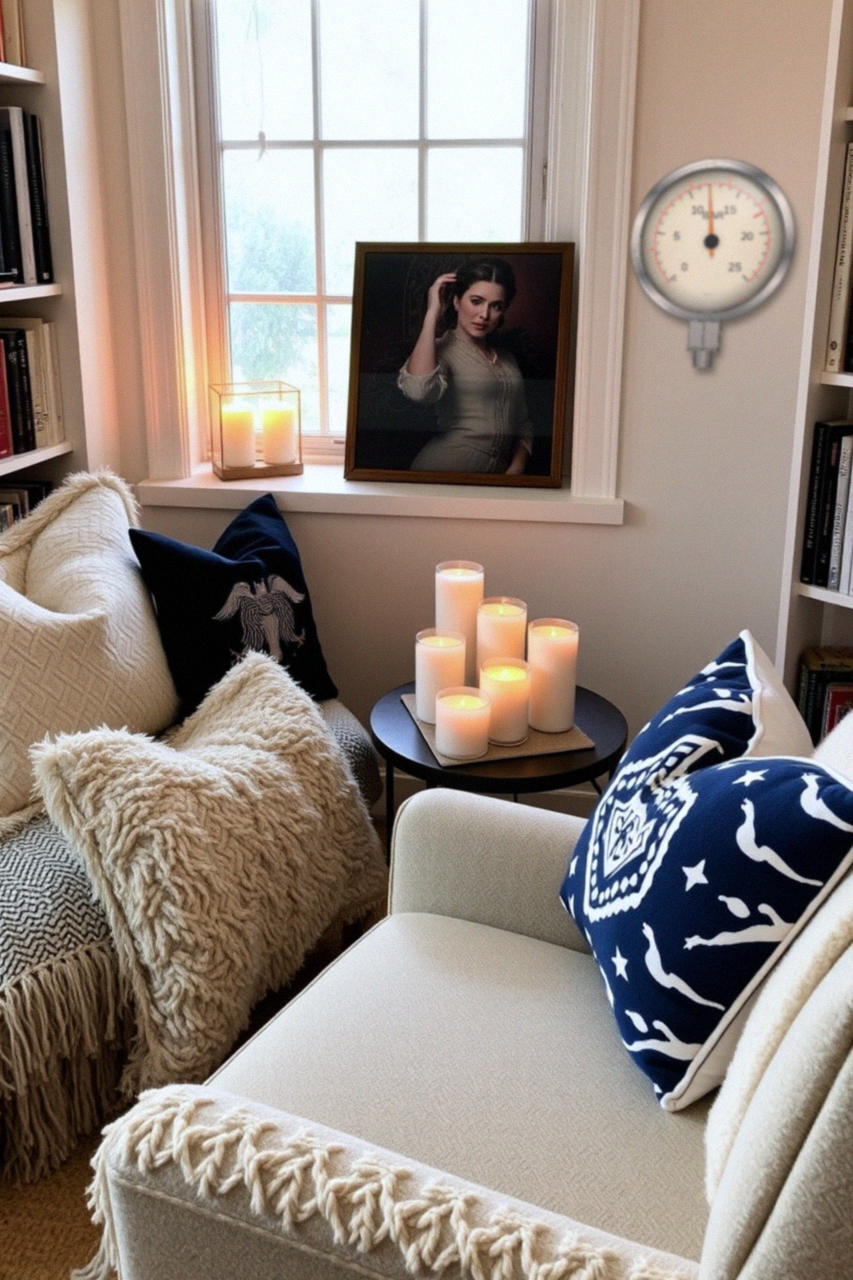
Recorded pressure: 12
